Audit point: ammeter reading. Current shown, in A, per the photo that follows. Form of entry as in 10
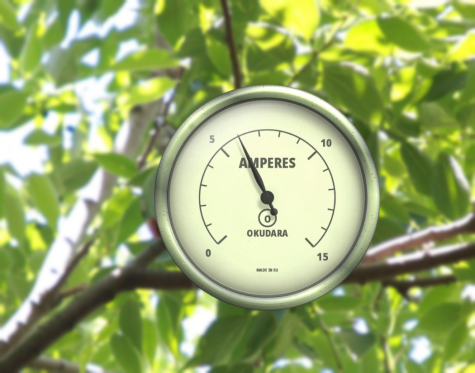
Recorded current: 6
